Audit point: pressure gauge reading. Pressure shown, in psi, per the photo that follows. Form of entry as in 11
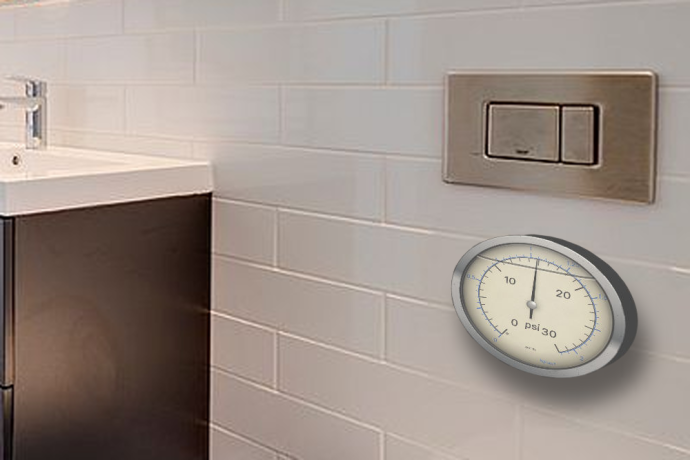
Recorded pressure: 15
